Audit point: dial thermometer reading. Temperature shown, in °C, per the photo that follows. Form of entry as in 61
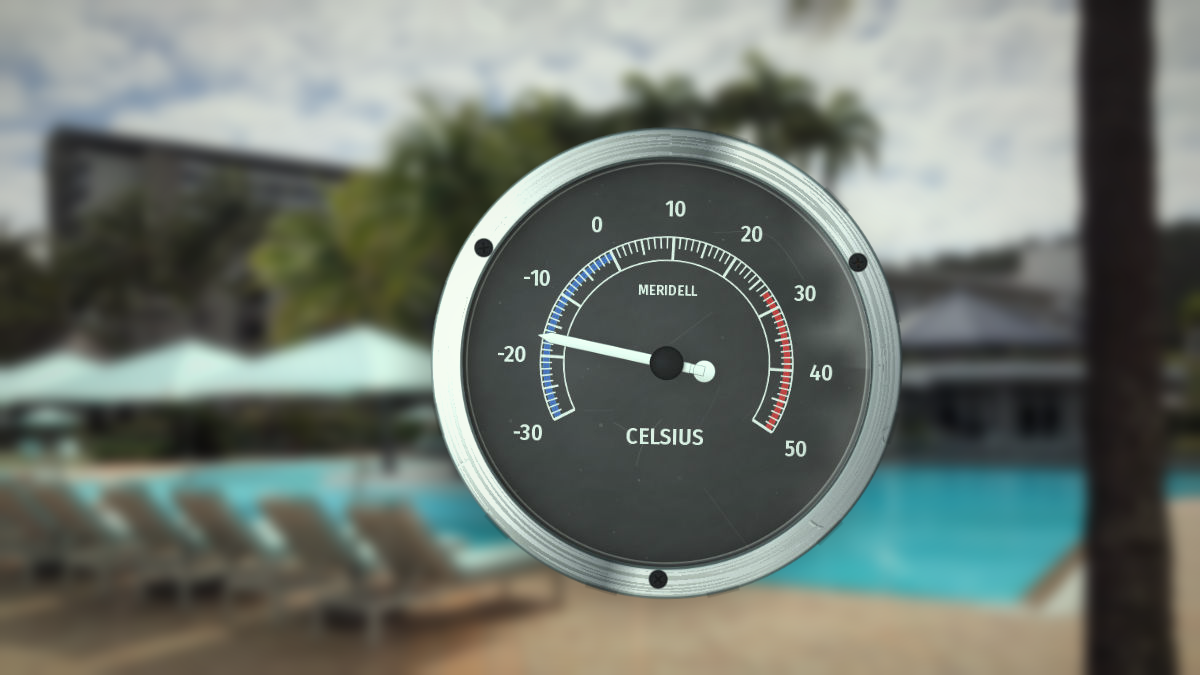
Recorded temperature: -17
